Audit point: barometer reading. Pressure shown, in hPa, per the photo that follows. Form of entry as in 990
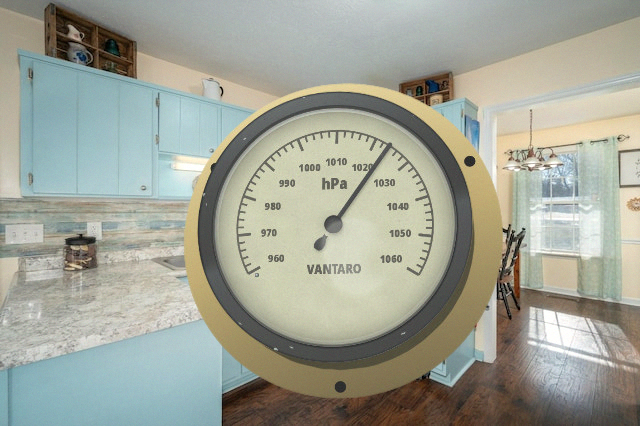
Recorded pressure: 1024
